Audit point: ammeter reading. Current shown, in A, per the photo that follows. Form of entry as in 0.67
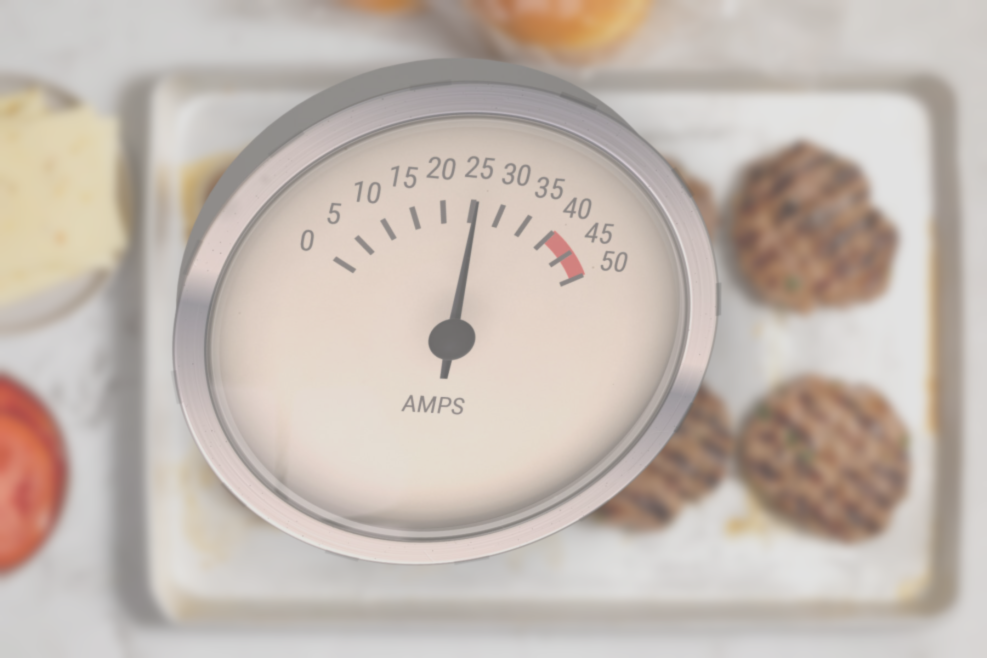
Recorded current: 25
